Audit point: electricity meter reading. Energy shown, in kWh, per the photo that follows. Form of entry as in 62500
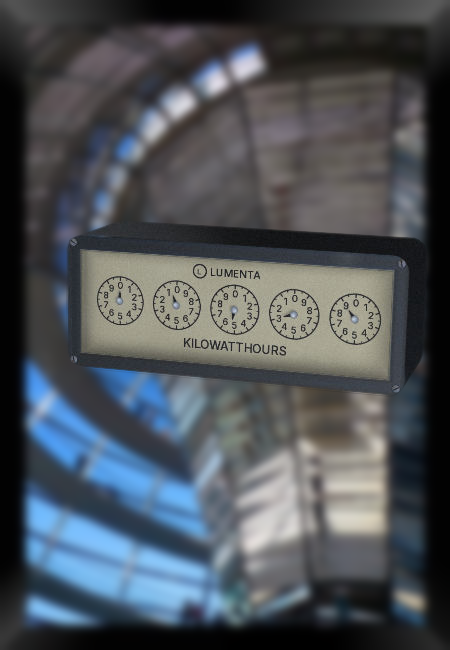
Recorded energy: 529
